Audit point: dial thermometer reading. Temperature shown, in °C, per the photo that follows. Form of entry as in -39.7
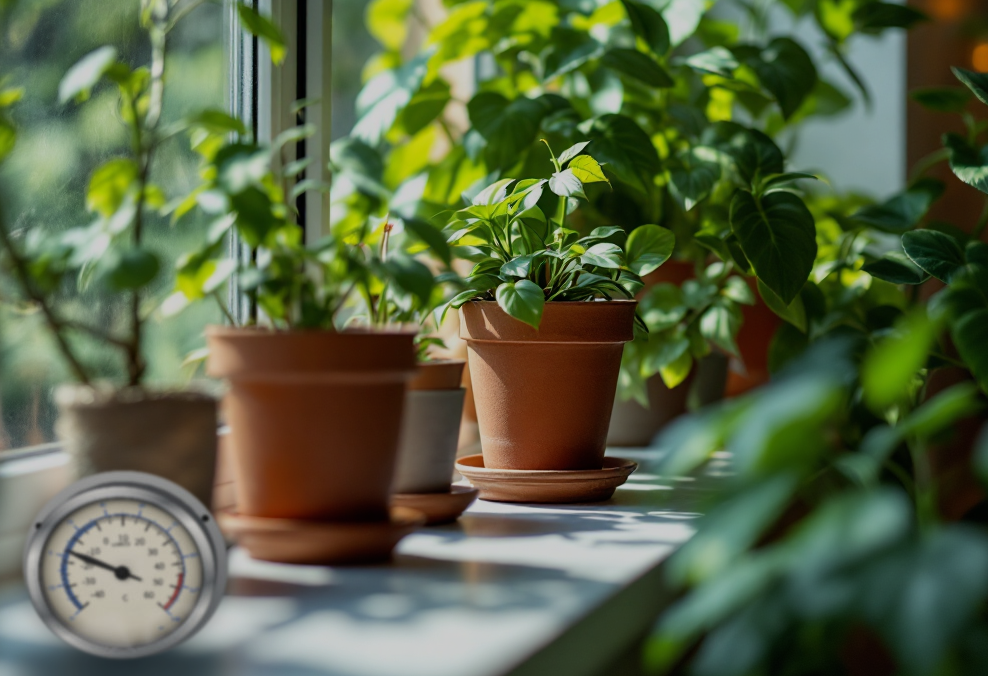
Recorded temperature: -15
